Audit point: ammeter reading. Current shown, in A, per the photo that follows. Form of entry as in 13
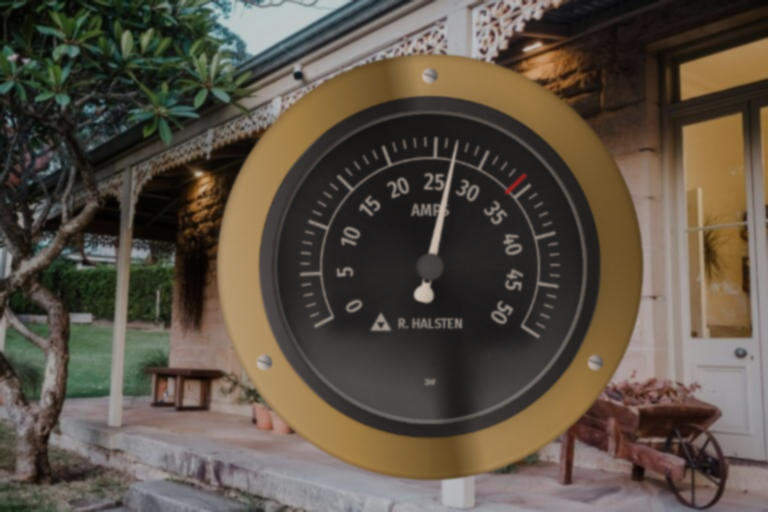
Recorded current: 27
